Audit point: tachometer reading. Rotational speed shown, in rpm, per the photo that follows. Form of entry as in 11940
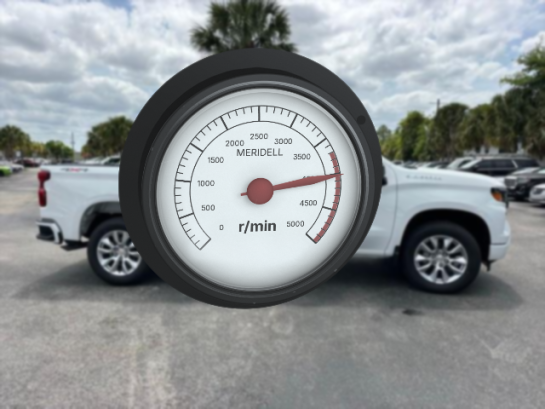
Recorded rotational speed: 4000
